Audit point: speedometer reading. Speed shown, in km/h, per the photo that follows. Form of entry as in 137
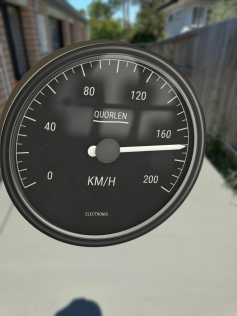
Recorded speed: 170
